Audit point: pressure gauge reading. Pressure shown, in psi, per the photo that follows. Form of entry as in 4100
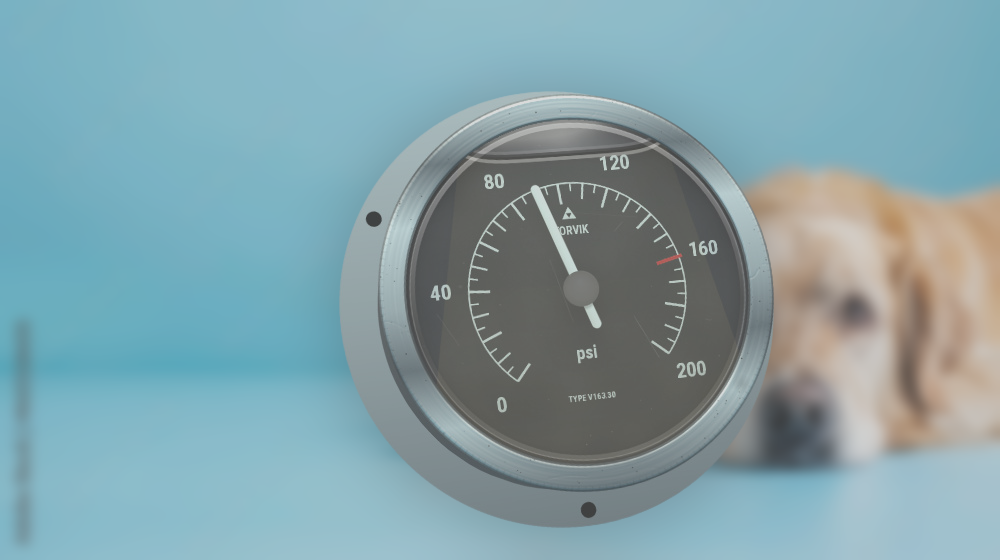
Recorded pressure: 90
